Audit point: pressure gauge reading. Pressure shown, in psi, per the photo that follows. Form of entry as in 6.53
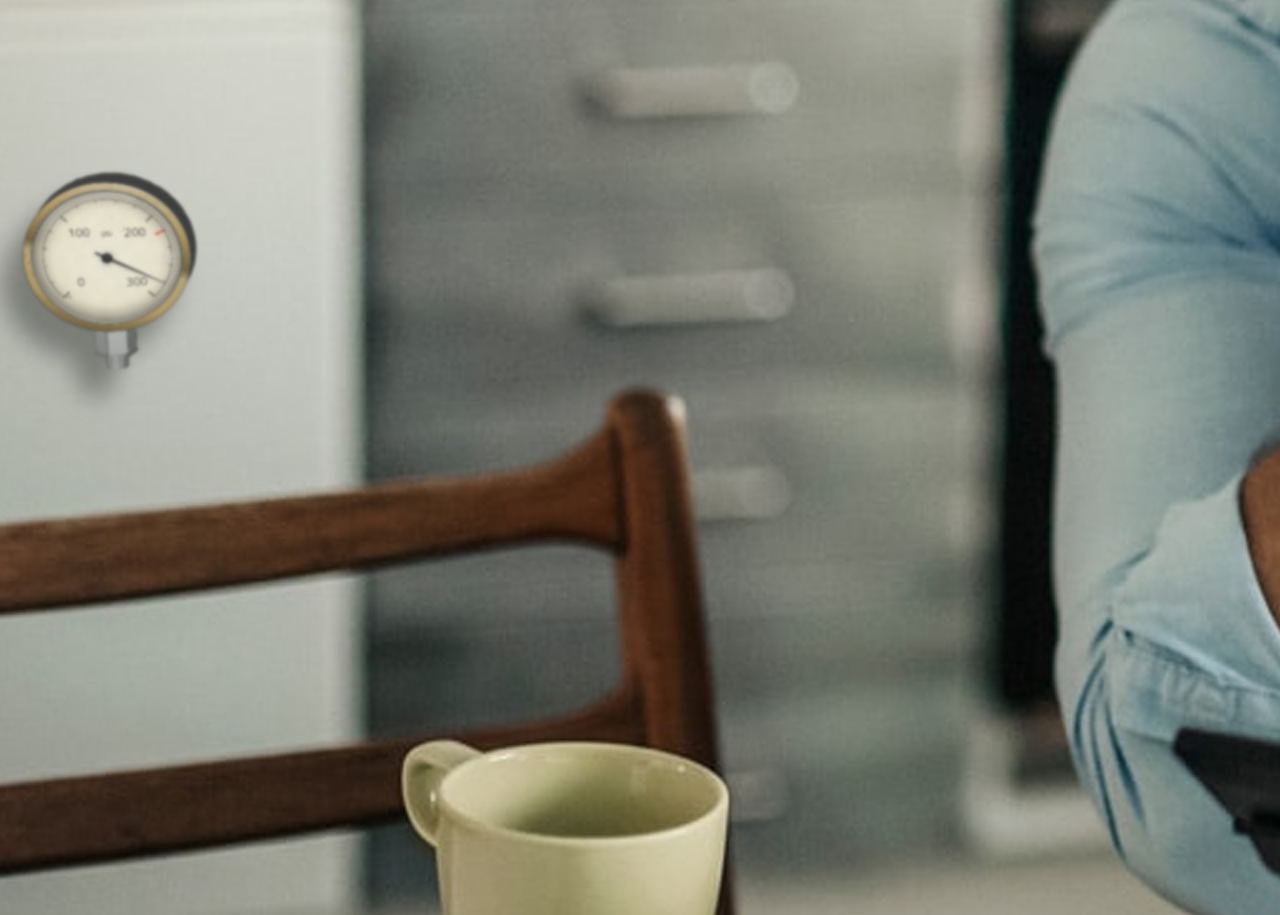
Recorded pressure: 280
